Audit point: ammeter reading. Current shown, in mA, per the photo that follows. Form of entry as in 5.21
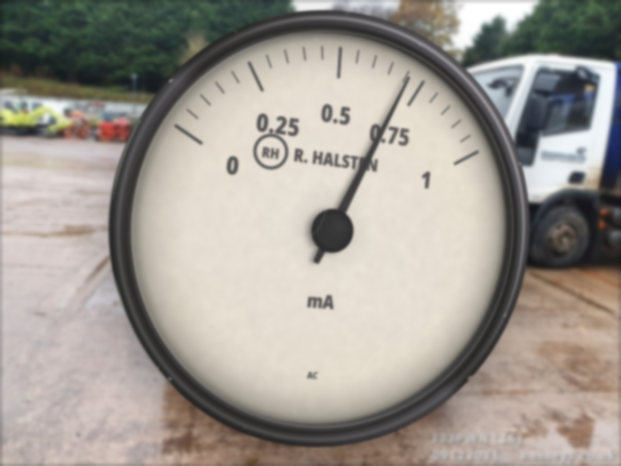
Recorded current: 0.7
